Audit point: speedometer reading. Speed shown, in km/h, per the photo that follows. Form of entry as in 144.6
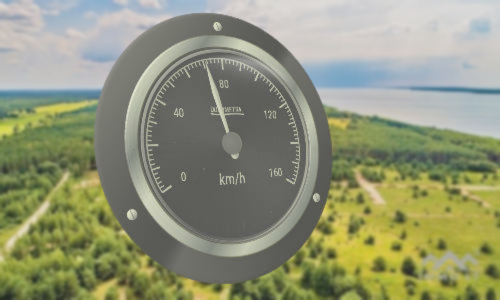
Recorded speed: 70
